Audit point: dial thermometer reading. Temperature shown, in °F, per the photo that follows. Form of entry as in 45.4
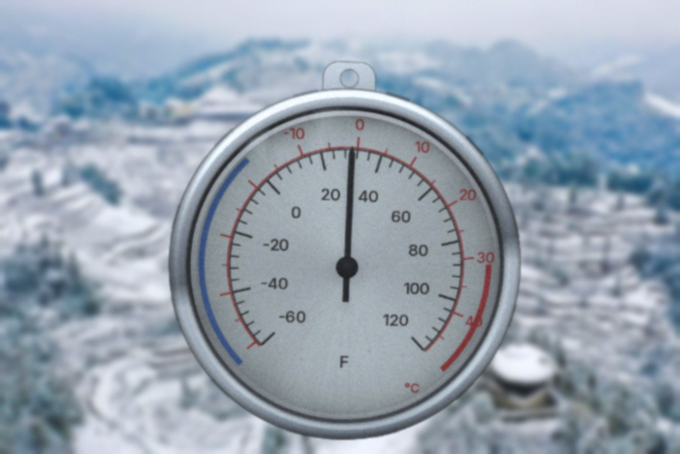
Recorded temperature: 30
